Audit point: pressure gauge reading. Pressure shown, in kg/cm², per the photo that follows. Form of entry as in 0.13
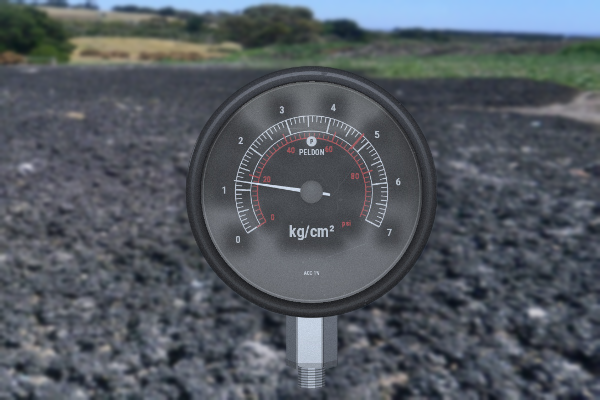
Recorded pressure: 1.2
